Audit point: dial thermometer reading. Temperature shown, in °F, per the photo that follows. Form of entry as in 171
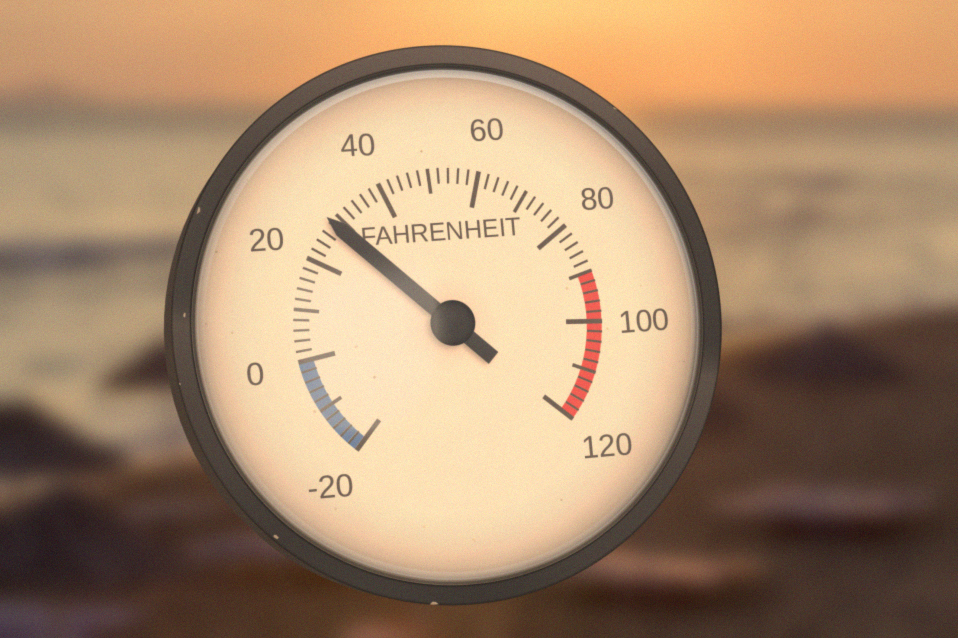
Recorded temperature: 28
